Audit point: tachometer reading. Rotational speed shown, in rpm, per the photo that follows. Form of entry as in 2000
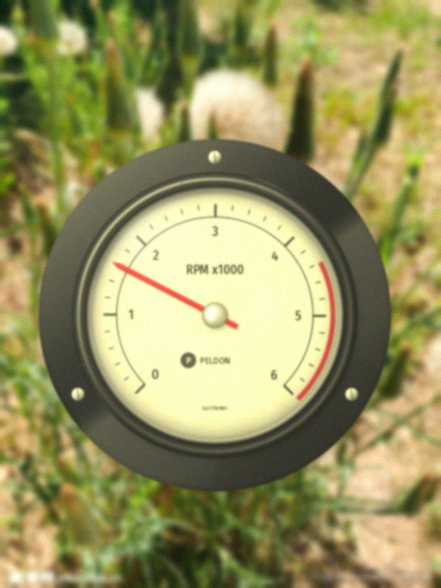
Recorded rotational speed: 1600
